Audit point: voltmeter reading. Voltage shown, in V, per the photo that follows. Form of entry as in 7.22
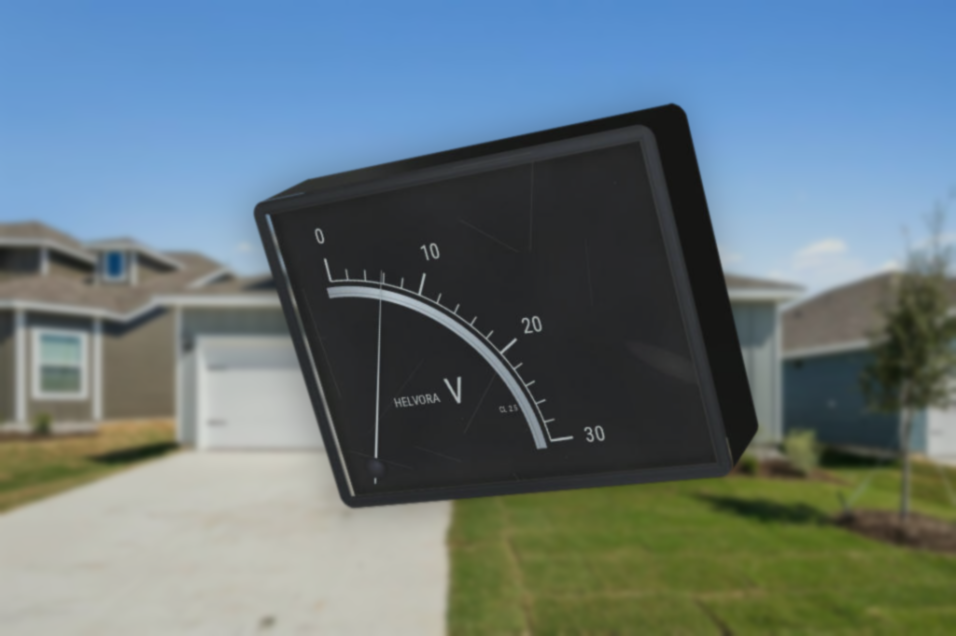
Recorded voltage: 6
